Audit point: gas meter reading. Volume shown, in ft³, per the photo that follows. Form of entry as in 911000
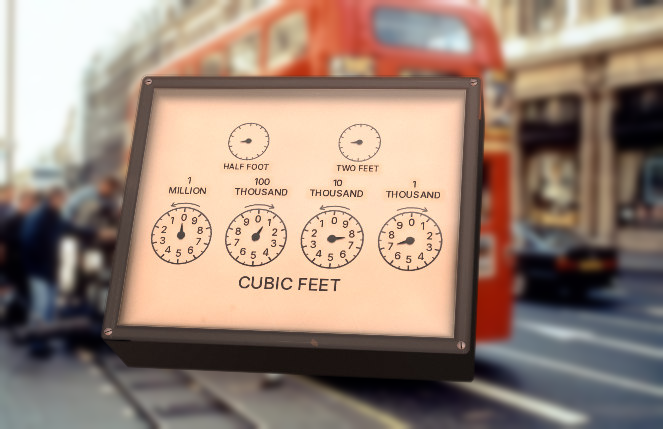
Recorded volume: 7700
